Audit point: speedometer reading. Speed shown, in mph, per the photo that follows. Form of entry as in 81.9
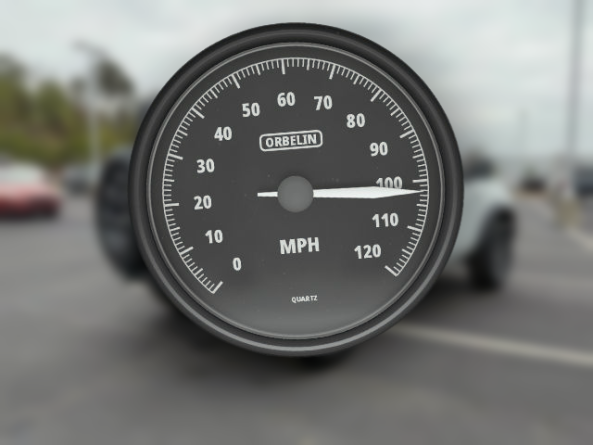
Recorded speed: 102
